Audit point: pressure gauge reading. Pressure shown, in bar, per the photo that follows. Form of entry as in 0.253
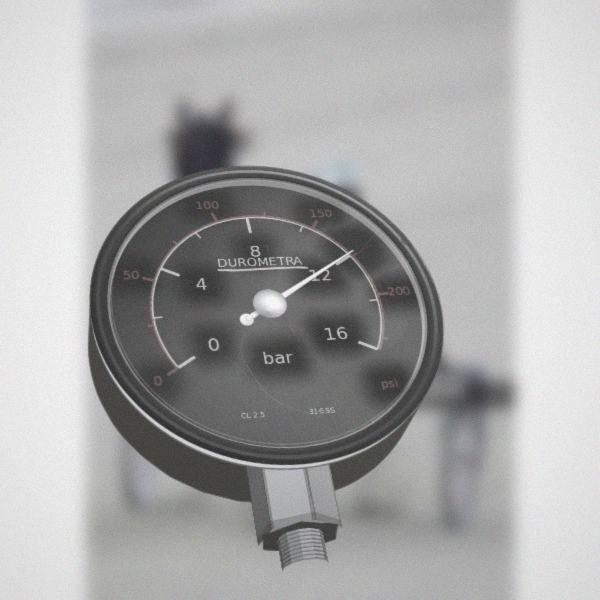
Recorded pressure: 12
